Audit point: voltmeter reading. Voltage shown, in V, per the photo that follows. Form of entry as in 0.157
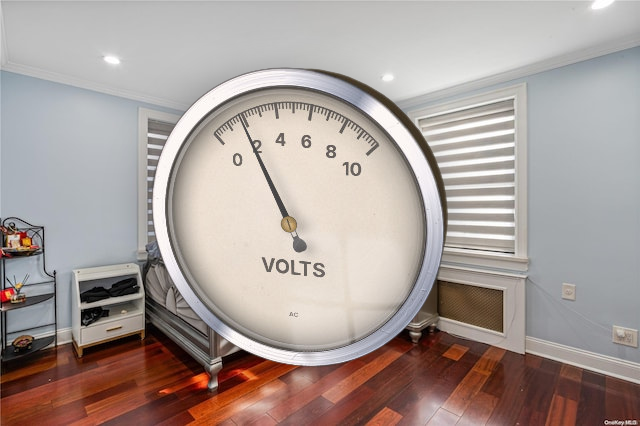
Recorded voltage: 2
